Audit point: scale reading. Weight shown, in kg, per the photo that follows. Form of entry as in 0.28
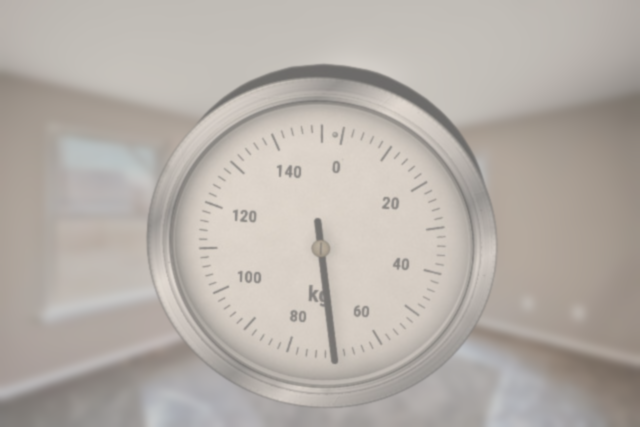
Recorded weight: 70
